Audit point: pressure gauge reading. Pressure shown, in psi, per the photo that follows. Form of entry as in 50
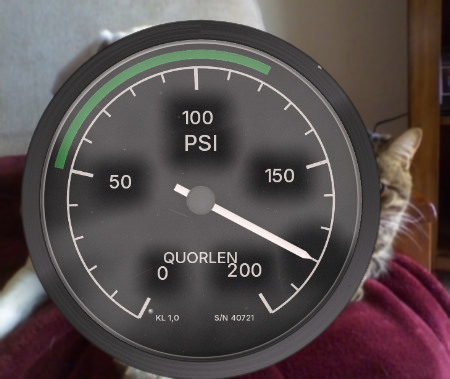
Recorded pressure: 180
